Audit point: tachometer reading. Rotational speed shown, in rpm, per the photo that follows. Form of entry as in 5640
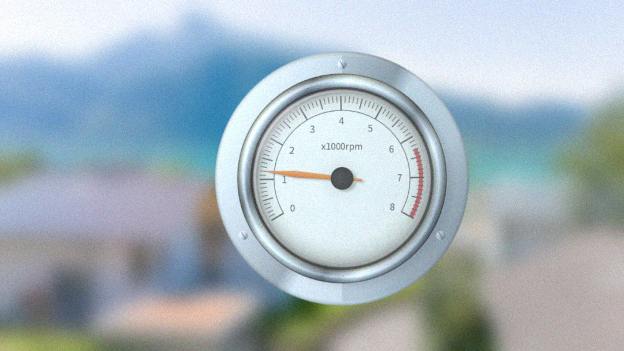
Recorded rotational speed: 1200
